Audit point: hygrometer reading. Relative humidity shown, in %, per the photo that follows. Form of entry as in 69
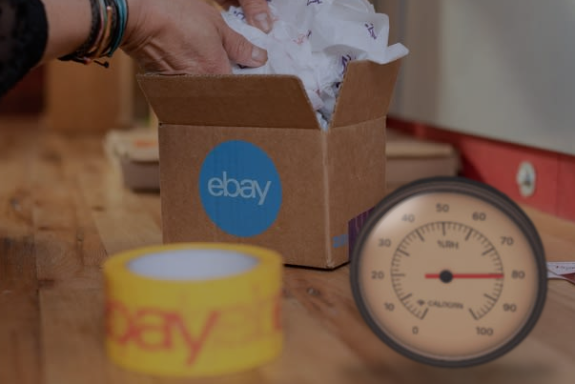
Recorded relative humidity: 80
